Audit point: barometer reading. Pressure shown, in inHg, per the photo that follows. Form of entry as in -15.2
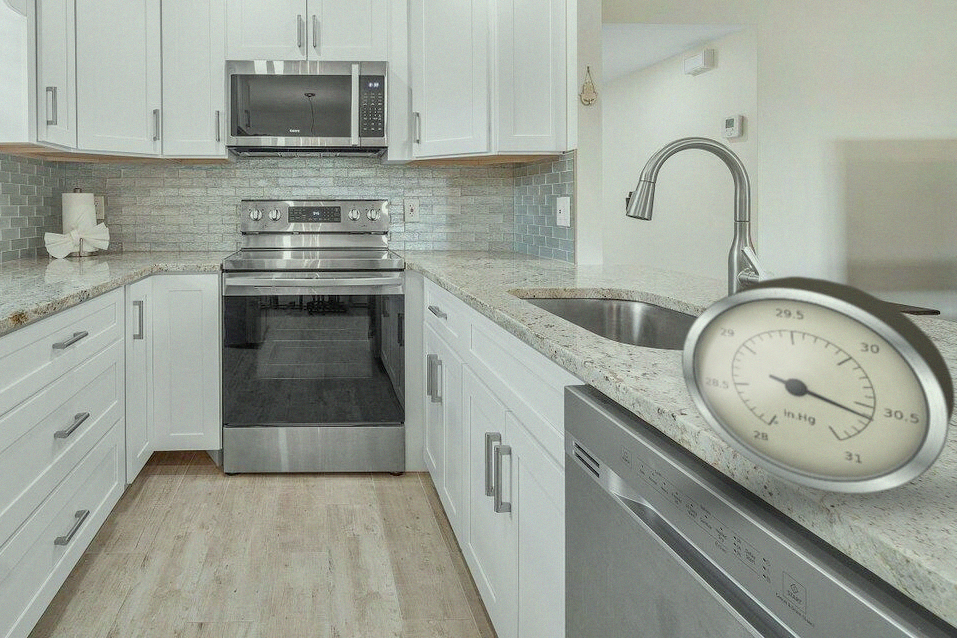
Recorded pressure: 30.6
